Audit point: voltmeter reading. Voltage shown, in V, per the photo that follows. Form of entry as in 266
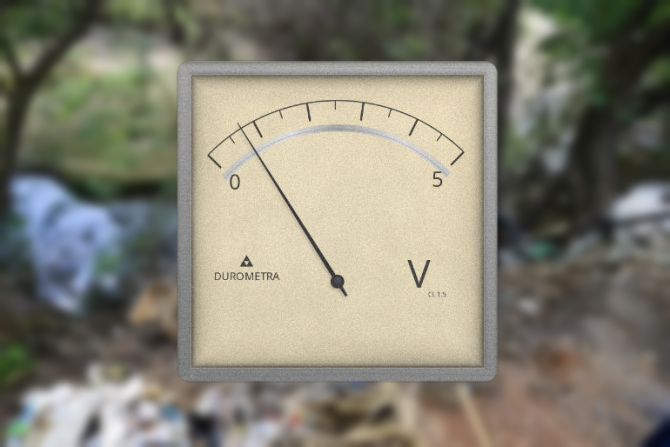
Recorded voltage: 0.75
